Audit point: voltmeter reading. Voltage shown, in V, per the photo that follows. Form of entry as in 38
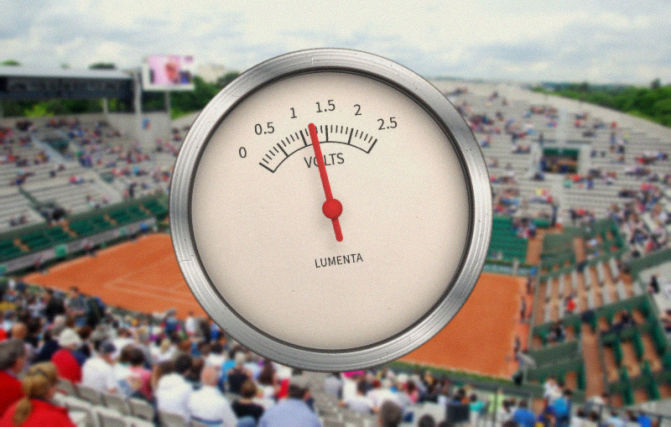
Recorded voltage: 1.2
